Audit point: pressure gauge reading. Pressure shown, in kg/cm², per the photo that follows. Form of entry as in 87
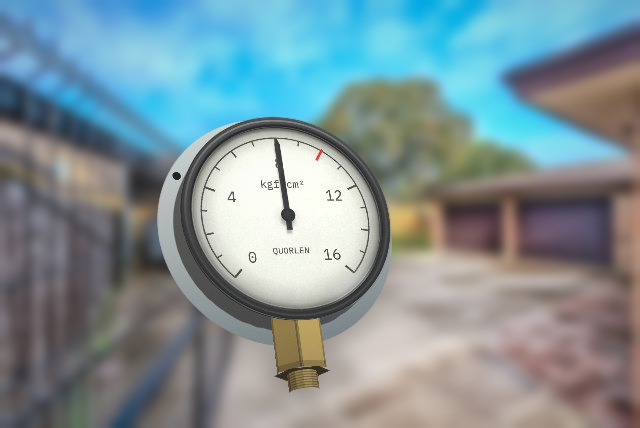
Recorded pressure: 8
